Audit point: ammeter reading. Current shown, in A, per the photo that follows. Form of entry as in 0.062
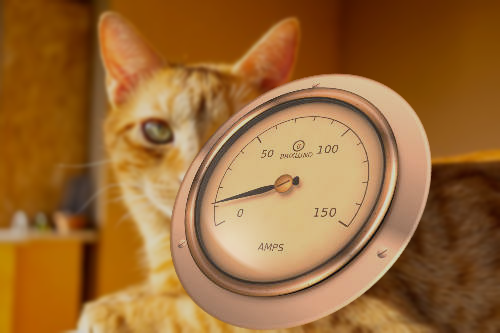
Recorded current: 10
